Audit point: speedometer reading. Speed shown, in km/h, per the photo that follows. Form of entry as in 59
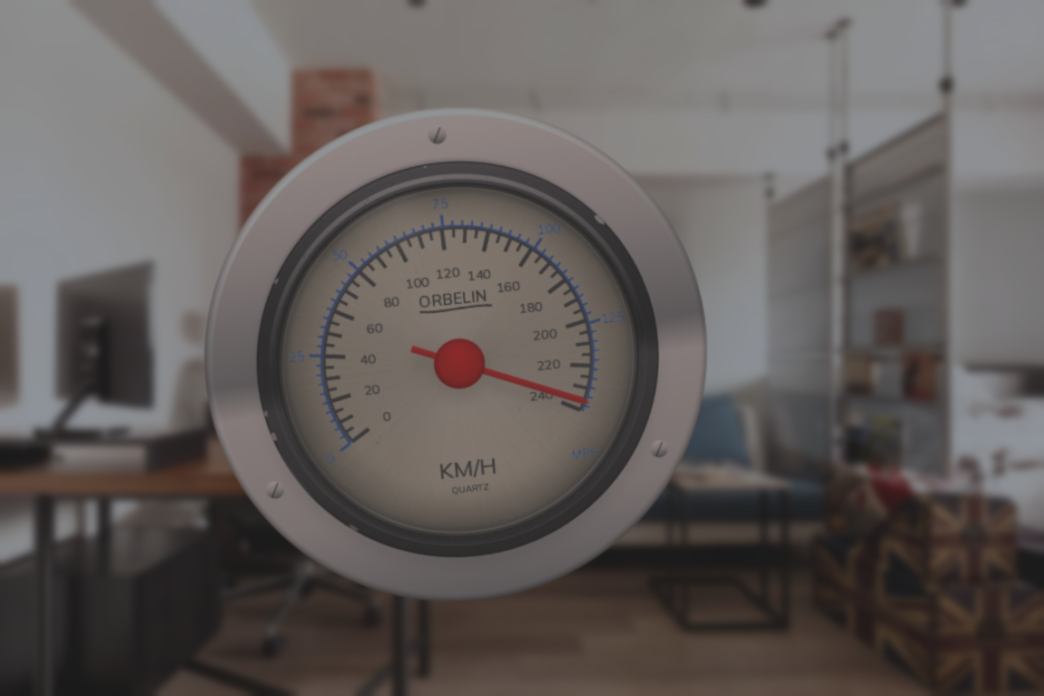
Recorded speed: 235
